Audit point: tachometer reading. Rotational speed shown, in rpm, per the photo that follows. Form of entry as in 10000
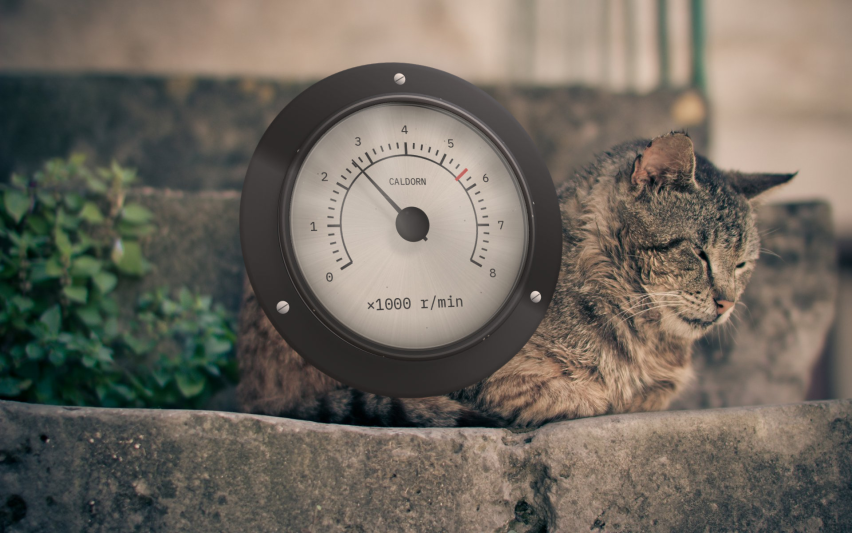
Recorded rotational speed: 2600
